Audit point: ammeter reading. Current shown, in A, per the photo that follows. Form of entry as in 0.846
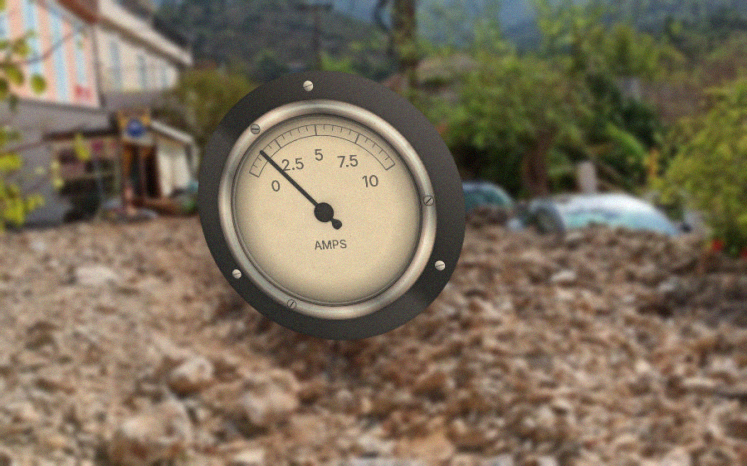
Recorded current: 1.5
